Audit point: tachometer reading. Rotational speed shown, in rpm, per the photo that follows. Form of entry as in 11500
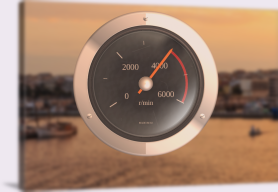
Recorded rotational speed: 4000
